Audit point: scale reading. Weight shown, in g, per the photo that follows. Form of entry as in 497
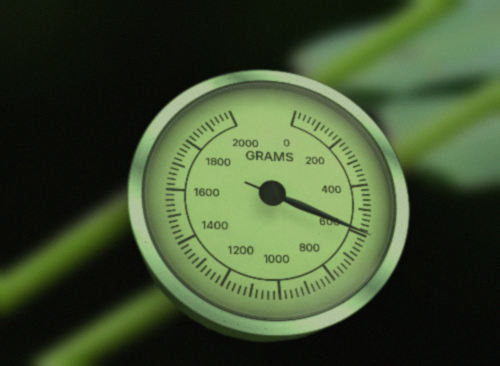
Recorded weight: 600
